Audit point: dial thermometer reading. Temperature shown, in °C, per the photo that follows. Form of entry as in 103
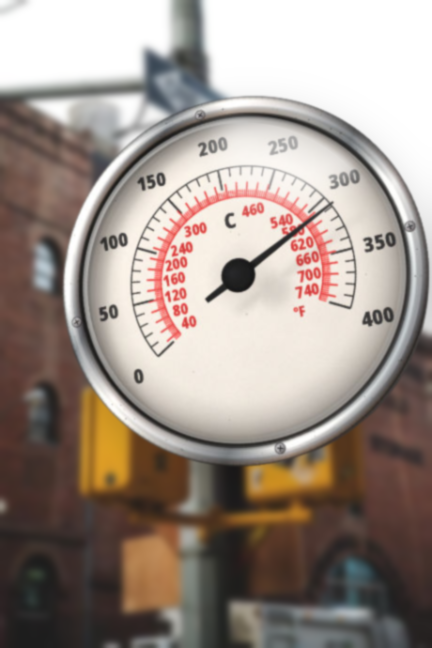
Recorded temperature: 310
